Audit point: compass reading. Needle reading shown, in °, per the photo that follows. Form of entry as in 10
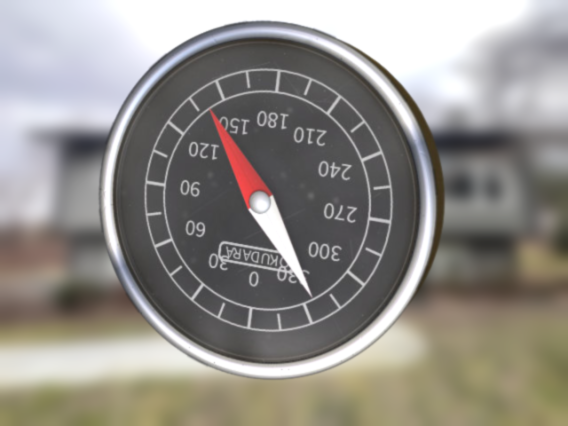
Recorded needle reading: 142.5
